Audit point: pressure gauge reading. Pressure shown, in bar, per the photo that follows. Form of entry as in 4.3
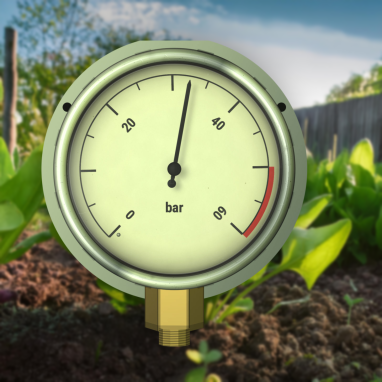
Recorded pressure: 32.5
